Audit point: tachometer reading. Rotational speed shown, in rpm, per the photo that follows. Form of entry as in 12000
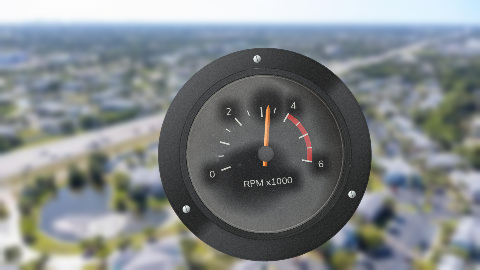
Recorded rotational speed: 3250
